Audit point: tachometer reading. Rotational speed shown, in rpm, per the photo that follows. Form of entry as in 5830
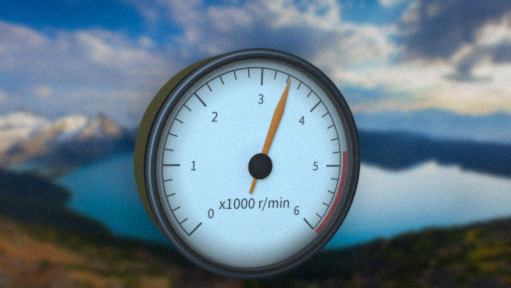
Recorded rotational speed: 3400
